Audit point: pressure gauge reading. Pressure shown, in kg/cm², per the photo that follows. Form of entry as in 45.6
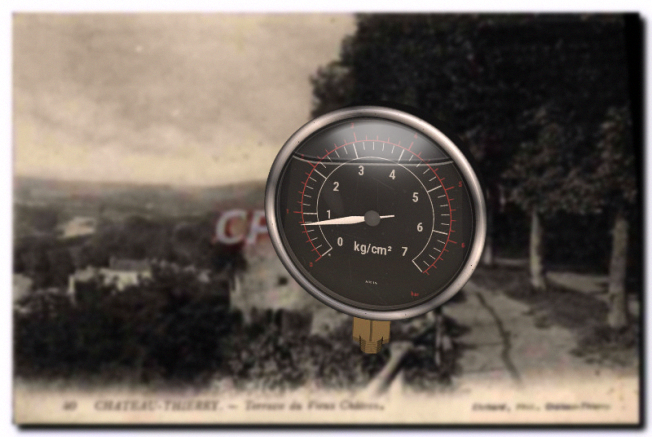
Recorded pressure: 0.8
